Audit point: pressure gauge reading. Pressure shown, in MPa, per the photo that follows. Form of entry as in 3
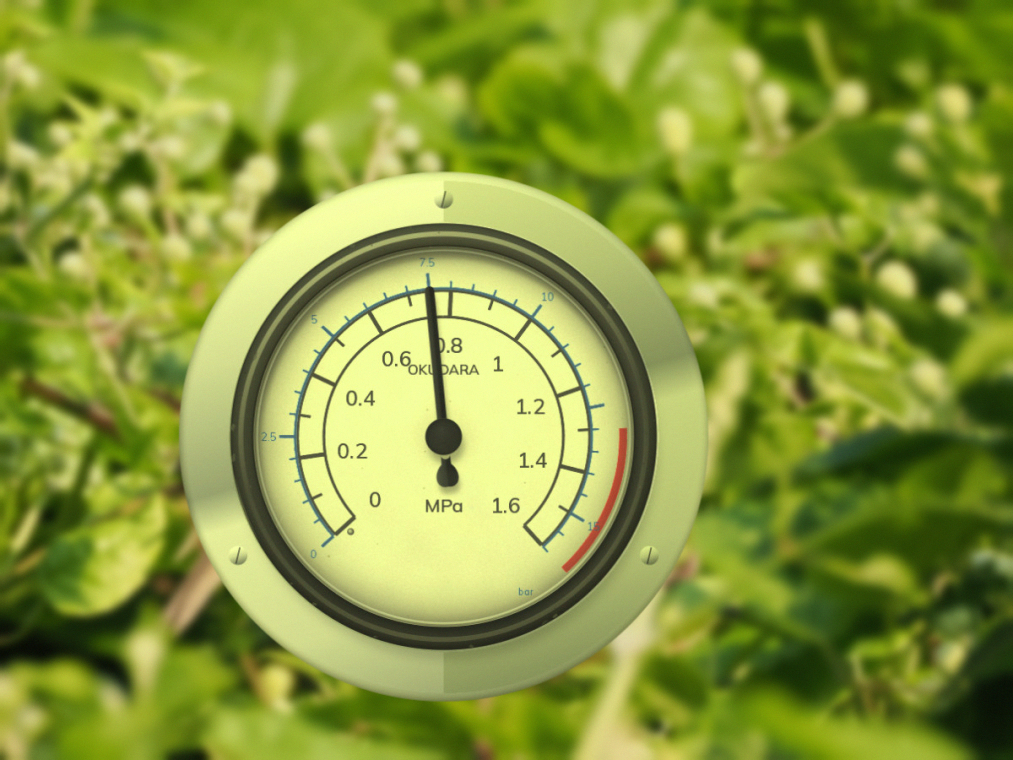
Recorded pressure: 0.75
